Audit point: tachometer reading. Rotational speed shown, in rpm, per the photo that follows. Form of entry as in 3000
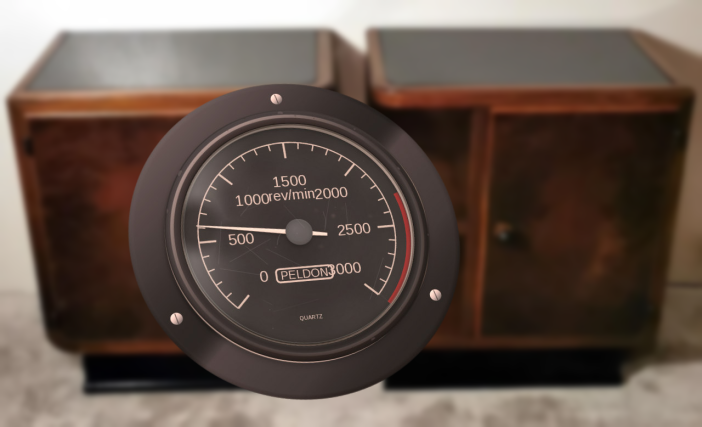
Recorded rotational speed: 600
